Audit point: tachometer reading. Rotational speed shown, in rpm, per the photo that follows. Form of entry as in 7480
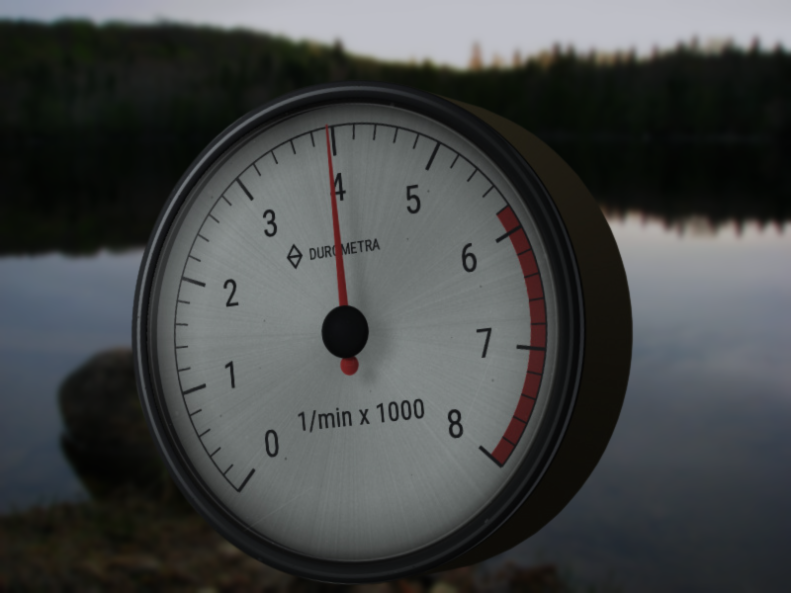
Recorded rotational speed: 4000
